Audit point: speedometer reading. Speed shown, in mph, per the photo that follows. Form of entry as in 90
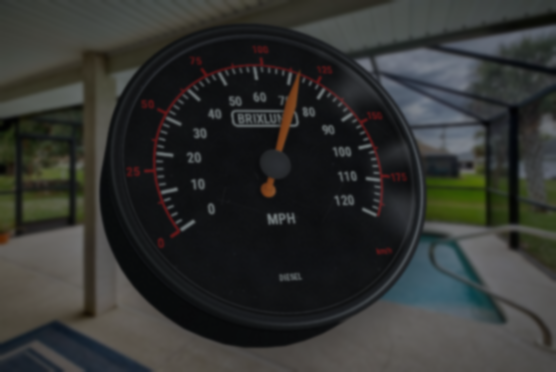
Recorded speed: 72
